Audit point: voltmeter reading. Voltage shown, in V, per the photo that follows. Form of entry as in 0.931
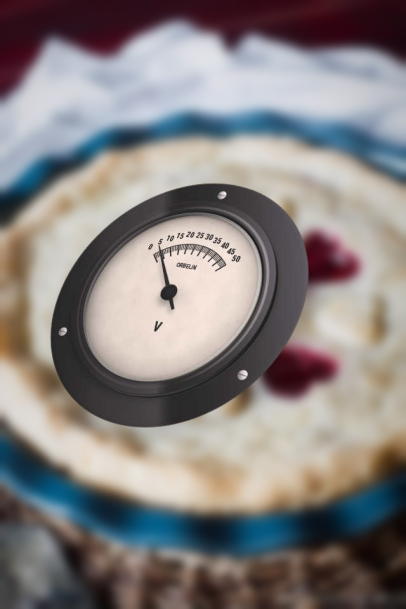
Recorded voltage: 5
